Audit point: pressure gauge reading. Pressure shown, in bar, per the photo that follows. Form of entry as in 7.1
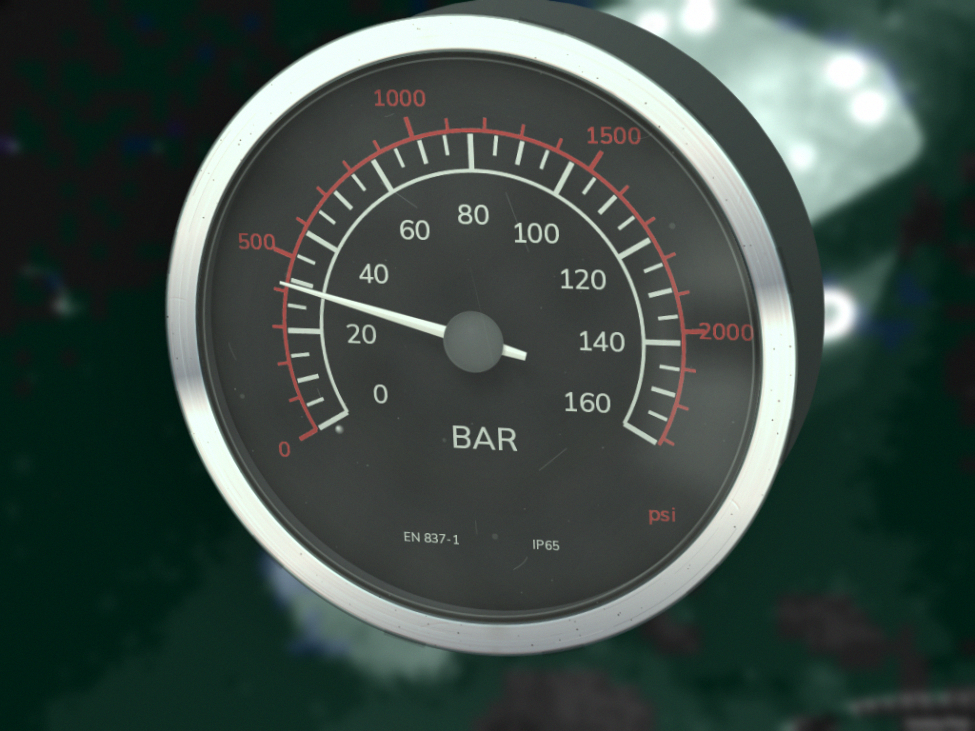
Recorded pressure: 30
